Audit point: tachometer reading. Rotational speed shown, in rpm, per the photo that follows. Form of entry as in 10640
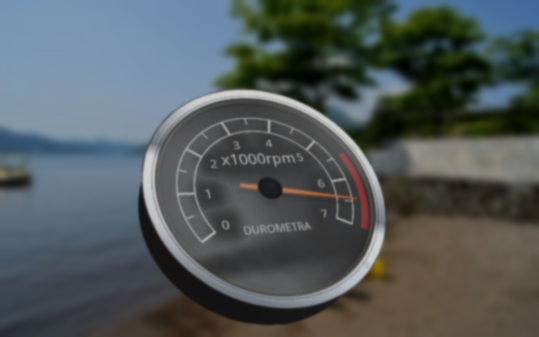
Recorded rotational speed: 6500
